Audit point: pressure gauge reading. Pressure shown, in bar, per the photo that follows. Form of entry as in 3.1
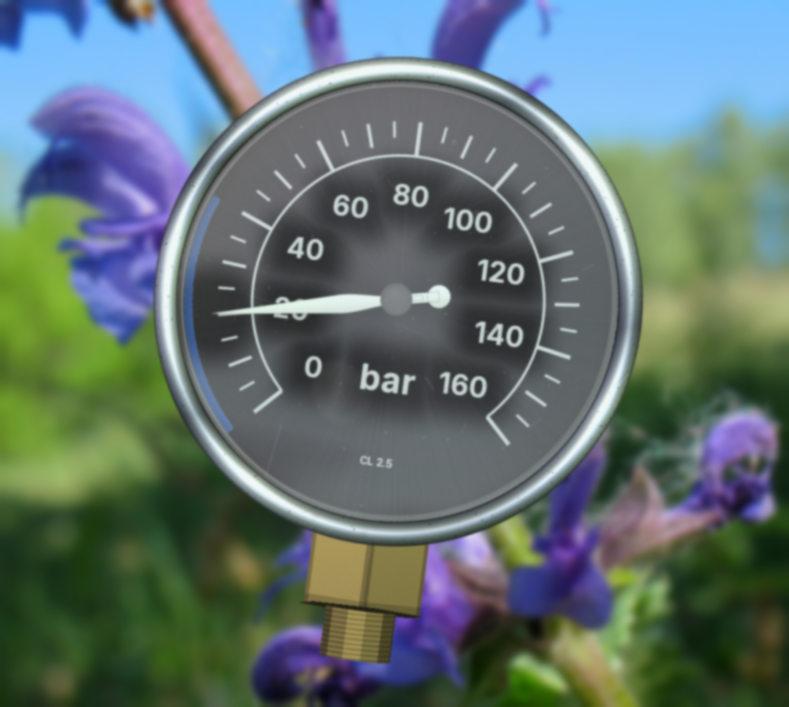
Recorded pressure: 20
